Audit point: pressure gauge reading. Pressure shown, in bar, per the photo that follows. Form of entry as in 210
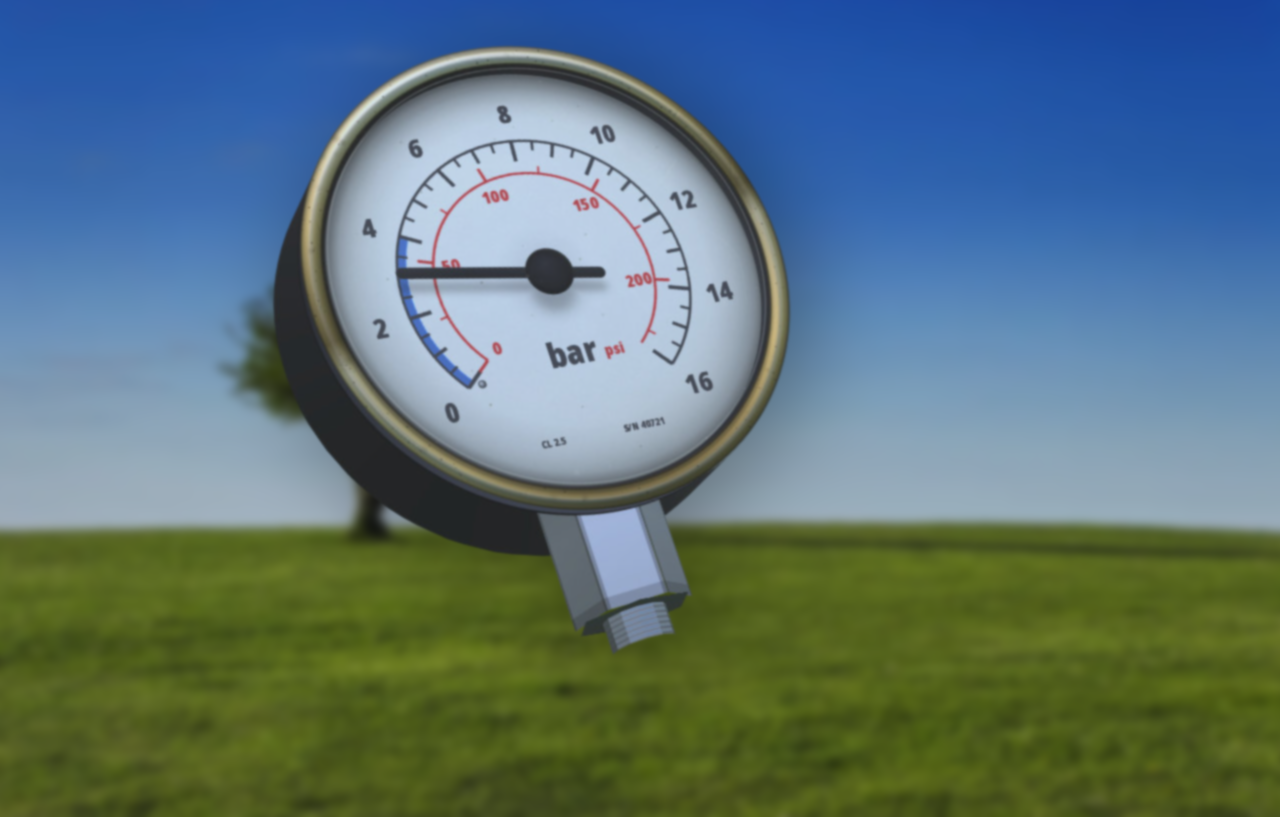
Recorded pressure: 3
